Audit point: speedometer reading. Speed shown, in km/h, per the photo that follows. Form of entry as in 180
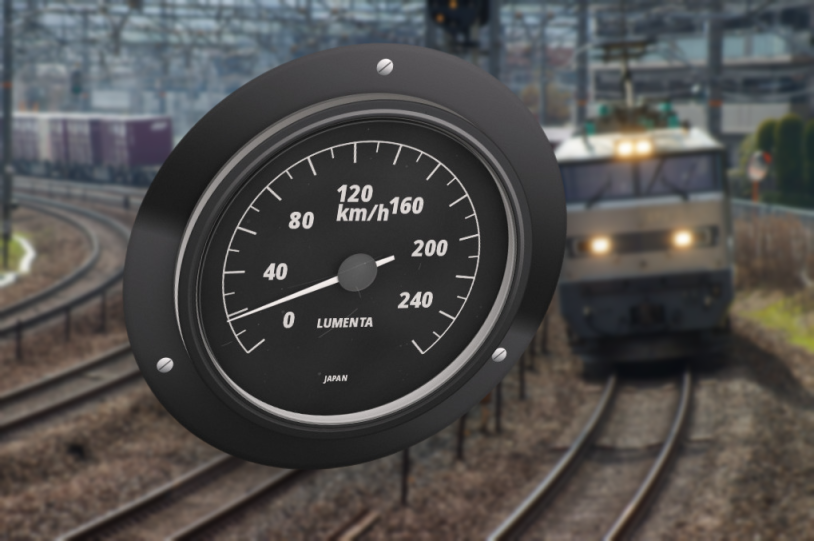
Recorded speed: 20
